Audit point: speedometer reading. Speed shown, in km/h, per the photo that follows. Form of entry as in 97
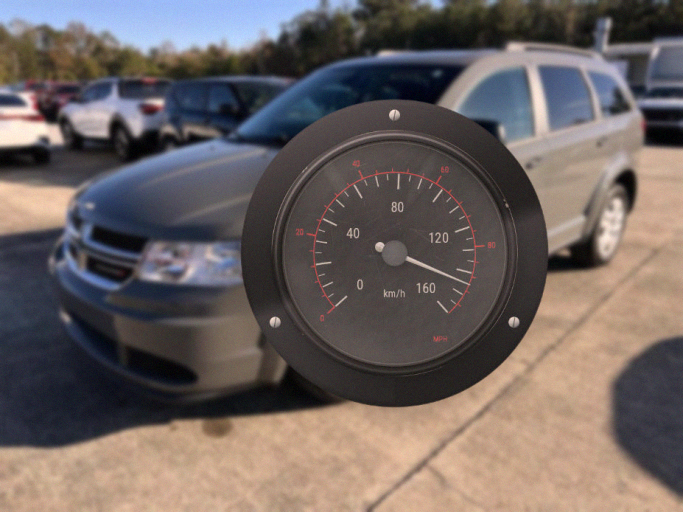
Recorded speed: 145
